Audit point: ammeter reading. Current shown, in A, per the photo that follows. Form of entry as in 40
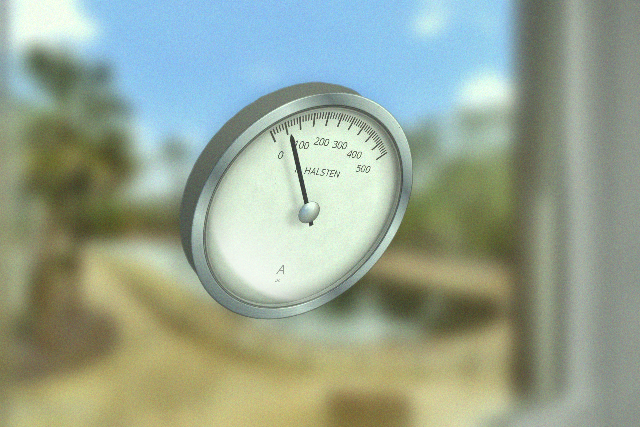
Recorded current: 50
